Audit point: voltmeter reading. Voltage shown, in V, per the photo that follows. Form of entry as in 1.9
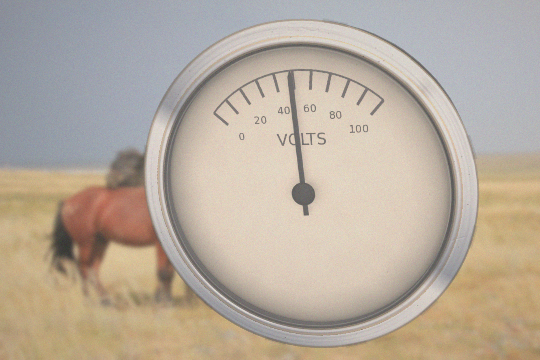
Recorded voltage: 50
